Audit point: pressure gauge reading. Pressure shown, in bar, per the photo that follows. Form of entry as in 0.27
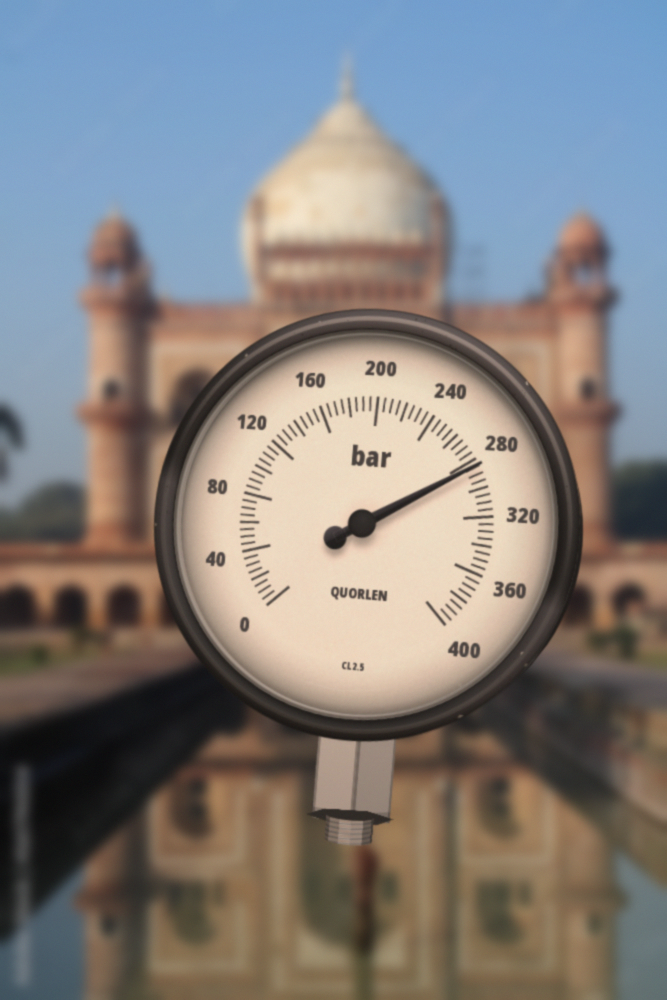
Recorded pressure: 285
